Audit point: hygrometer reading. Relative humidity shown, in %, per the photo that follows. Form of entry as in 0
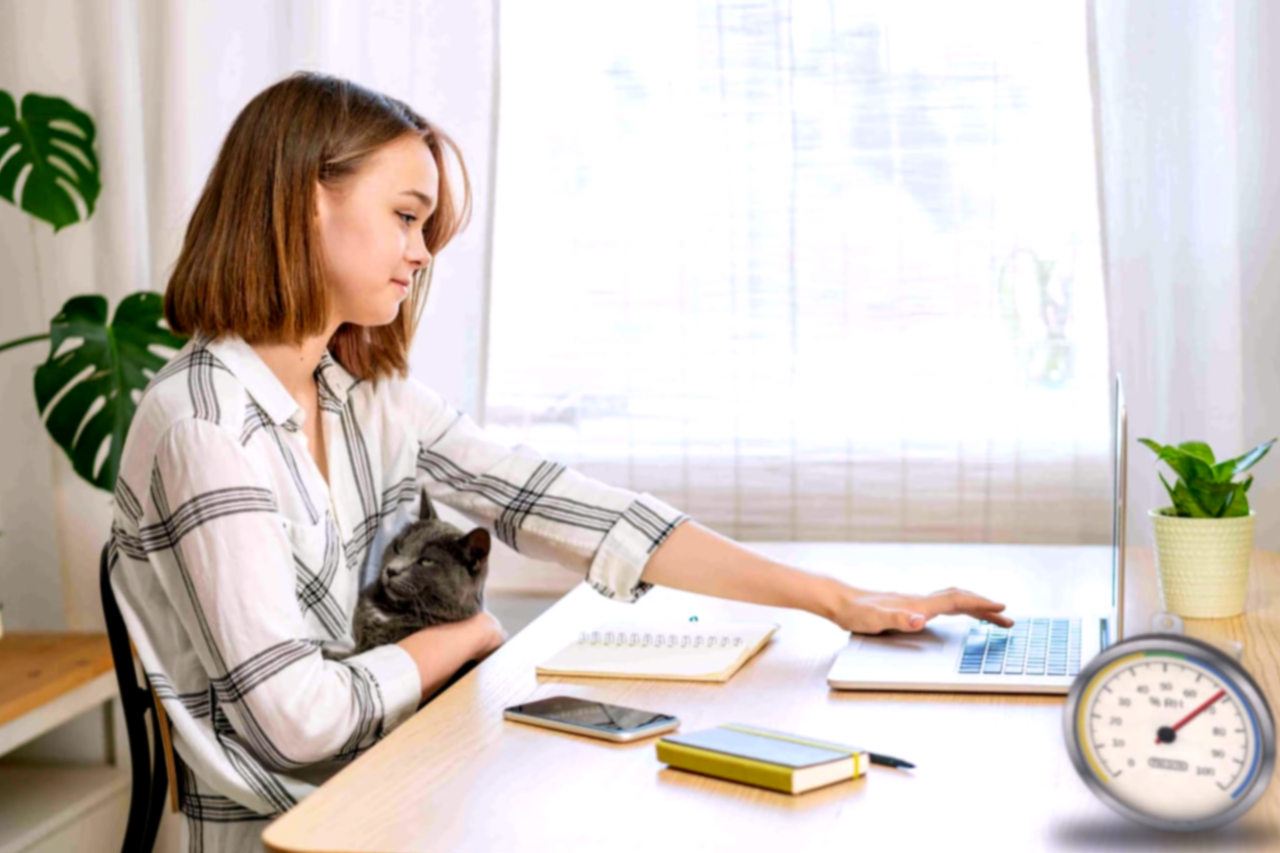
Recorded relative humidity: 67.5
